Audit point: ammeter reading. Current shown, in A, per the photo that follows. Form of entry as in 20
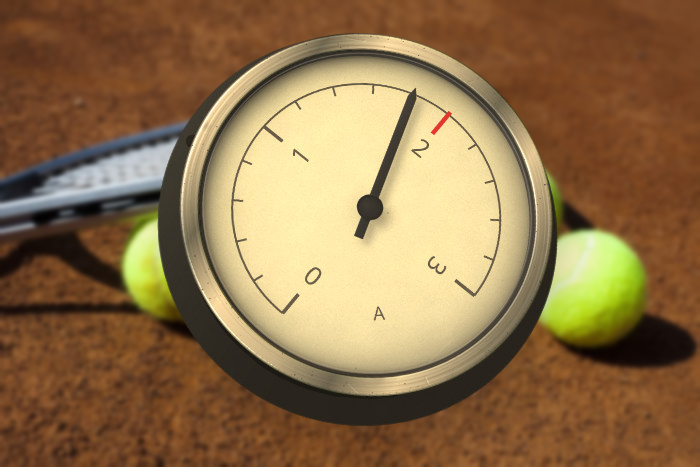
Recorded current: 1.8
